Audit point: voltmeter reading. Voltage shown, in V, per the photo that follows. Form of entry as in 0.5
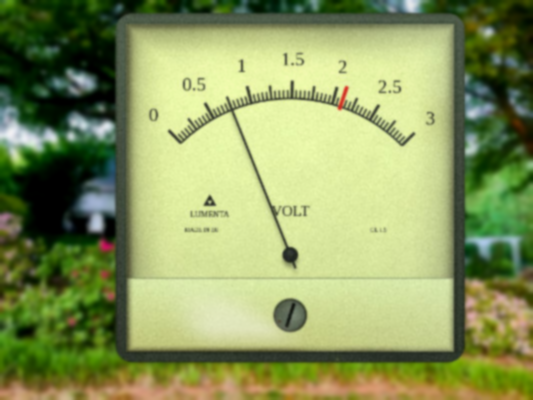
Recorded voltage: 0.75
